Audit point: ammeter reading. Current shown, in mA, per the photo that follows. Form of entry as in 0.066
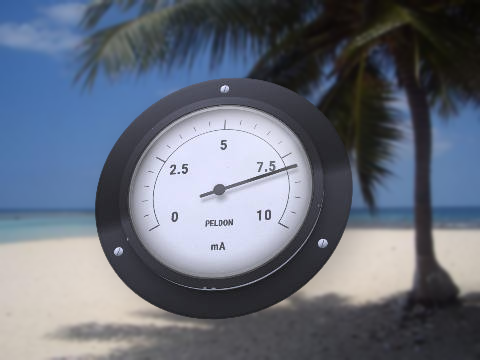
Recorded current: 8
